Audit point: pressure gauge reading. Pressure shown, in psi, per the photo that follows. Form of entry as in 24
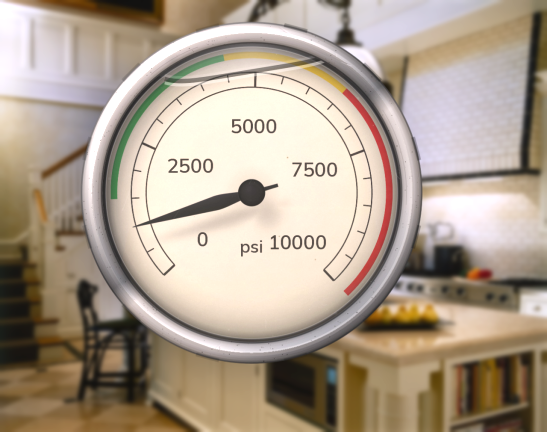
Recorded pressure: 1000
